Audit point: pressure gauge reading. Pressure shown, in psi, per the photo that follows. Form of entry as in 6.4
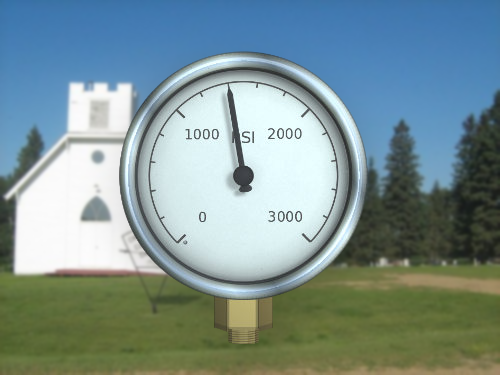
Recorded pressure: 1400
